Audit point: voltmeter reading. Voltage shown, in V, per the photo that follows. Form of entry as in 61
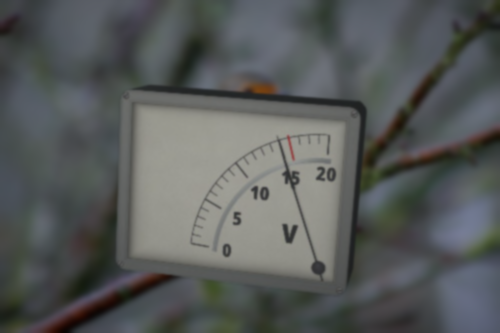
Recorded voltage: 15
